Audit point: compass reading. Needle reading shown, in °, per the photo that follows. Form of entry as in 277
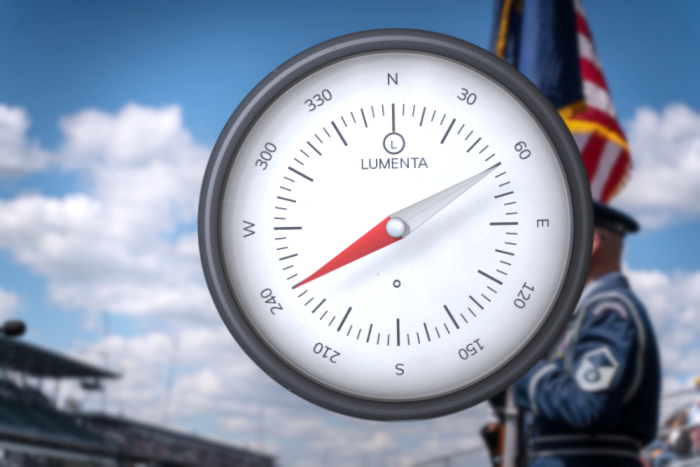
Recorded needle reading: 240
